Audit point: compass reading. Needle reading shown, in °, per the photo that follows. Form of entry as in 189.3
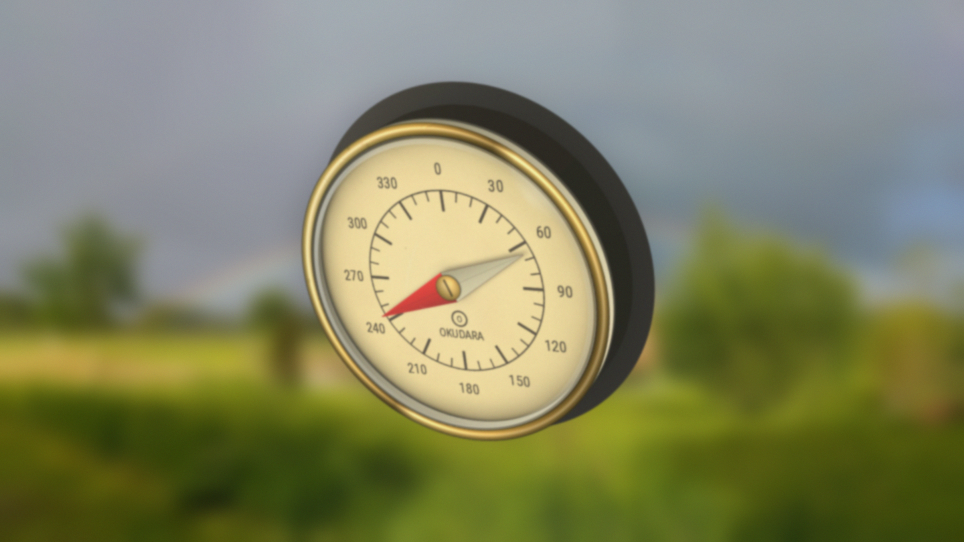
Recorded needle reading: 245
